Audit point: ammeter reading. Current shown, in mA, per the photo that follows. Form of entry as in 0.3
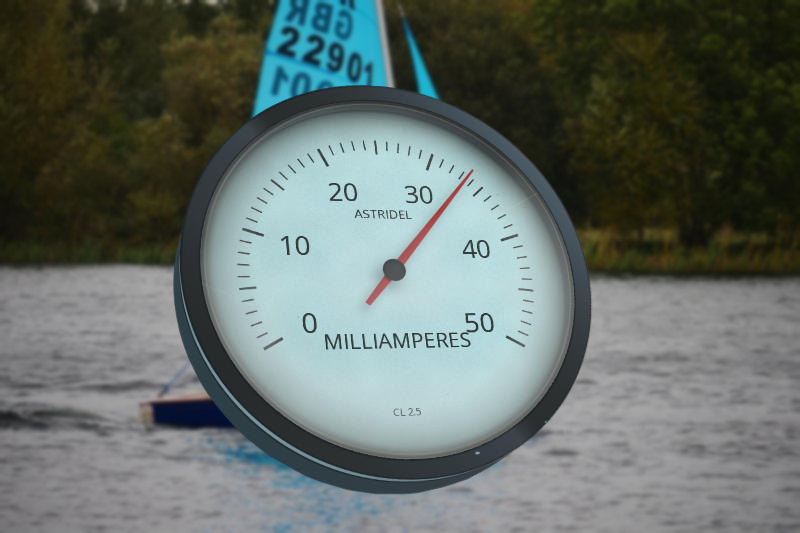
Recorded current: 33.5
